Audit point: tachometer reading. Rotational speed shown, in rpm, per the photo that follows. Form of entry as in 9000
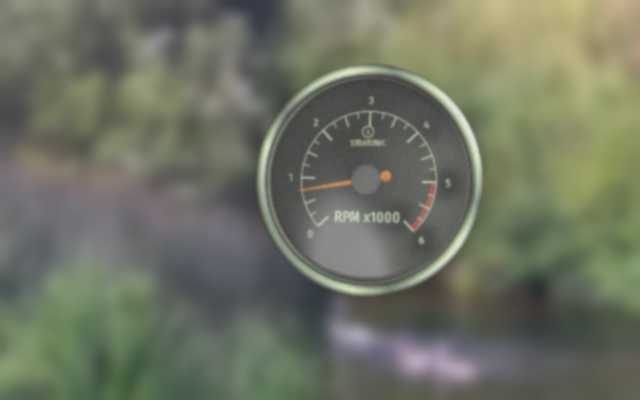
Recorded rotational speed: 750
